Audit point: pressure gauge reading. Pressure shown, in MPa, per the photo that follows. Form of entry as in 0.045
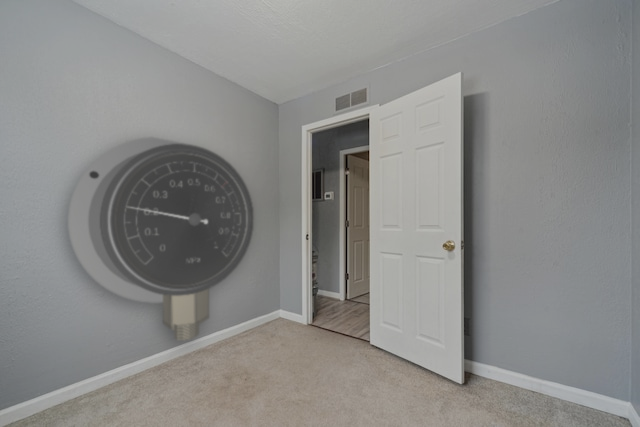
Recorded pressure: 0.2
